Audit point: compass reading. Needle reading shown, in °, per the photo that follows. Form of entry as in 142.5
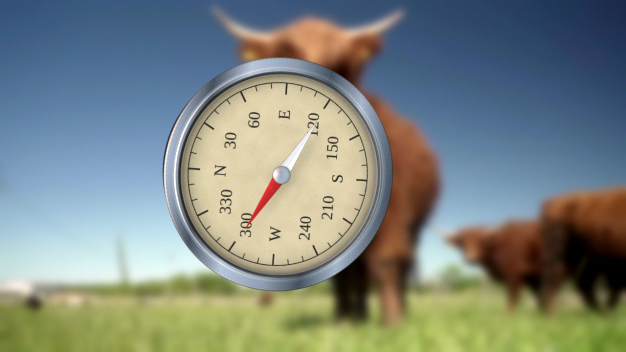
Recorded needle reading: 300
